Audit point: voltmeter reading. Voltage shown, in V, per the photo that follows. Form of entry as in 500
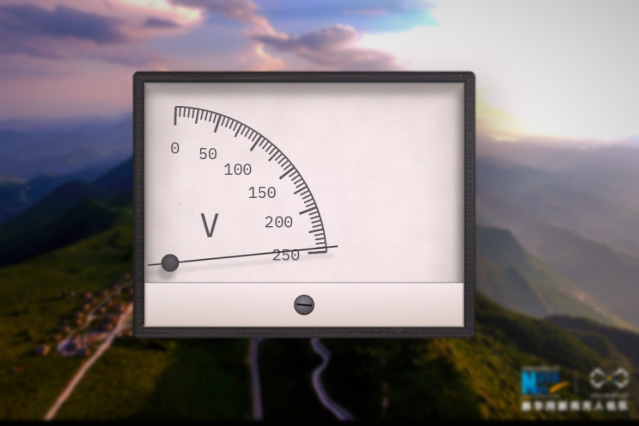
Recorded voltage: 245
